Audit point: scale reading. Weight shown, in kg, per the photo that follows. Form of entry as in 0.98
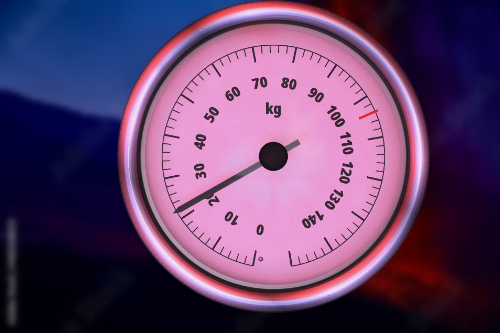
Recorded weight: 22
